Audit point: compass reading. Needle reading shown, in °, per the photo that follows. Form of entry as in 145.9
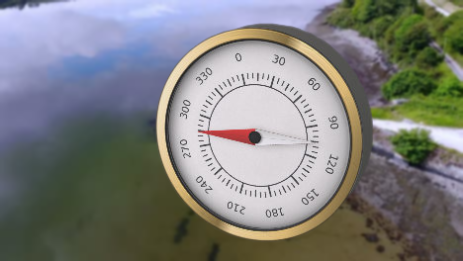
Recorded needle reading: 285
